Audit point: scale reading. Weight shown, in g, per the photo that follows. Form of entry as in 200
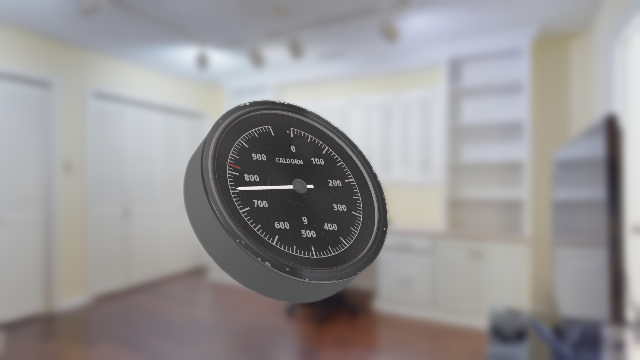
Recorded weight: 750
